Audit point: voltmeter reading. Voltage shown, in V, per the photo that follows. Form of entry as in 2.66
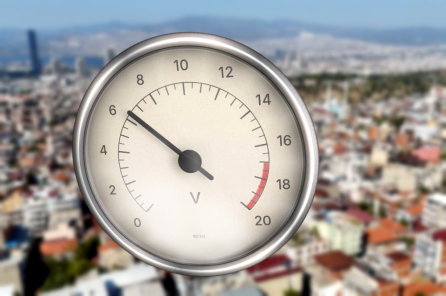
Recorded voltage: 6.5
